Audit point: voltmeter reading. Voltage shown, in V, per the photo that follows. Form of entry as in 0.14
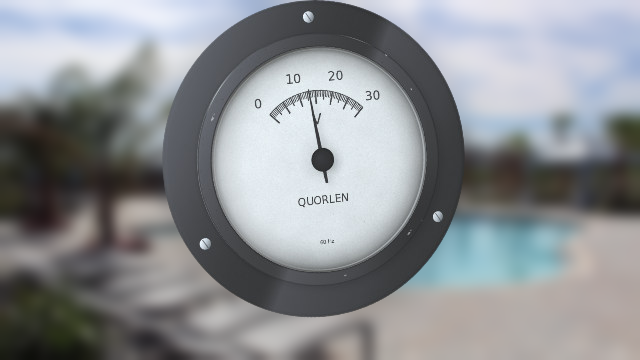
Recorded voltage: 12.5
